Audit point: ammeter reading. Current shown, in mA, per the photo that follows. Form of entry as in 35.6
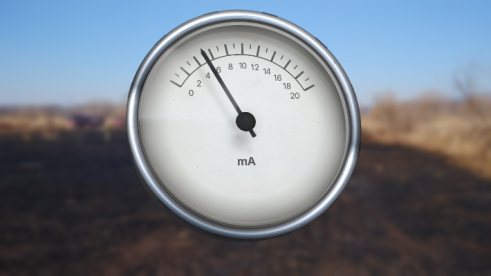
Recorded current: 5
